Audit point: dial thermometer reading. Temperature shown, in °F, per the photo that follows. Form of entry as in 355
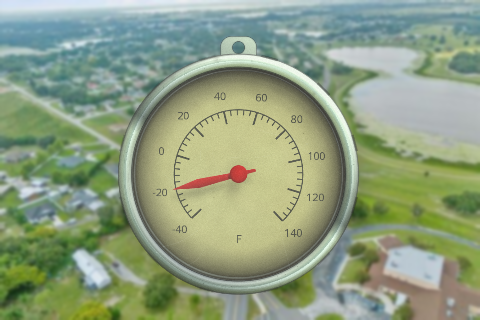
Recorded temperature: -20
